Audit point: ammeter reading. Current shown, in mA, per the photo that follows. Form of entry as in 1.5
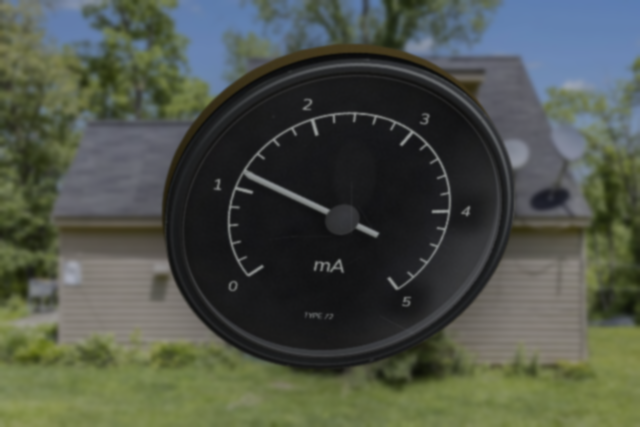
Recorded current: 1.2
